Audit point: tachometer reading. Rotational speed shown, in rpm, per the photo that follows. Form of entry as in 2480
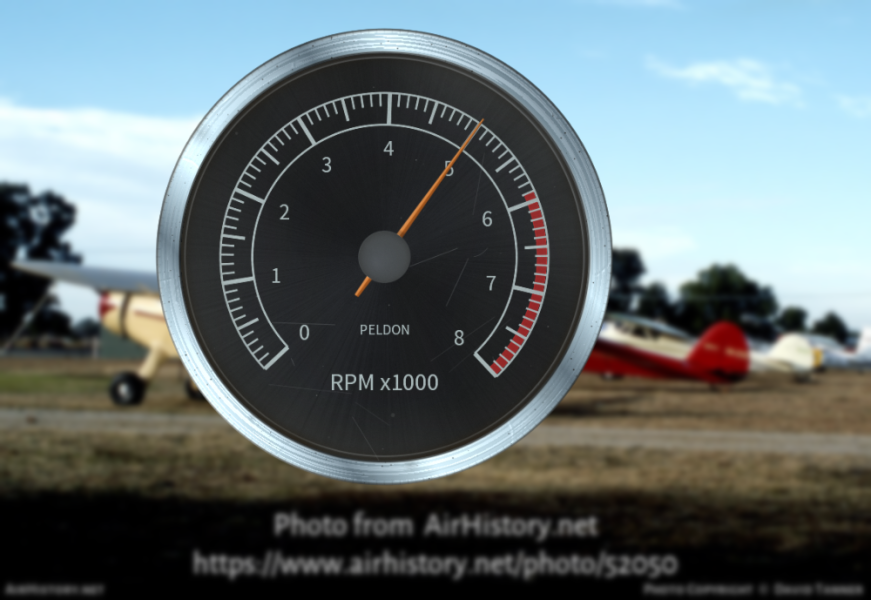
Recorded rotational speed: 5000
